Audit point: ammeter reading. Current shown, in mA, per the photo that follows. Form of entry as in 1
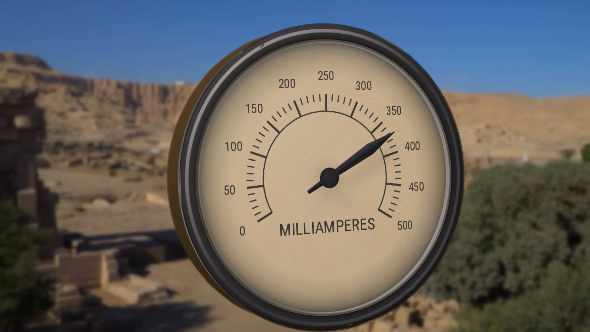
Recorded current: 370
